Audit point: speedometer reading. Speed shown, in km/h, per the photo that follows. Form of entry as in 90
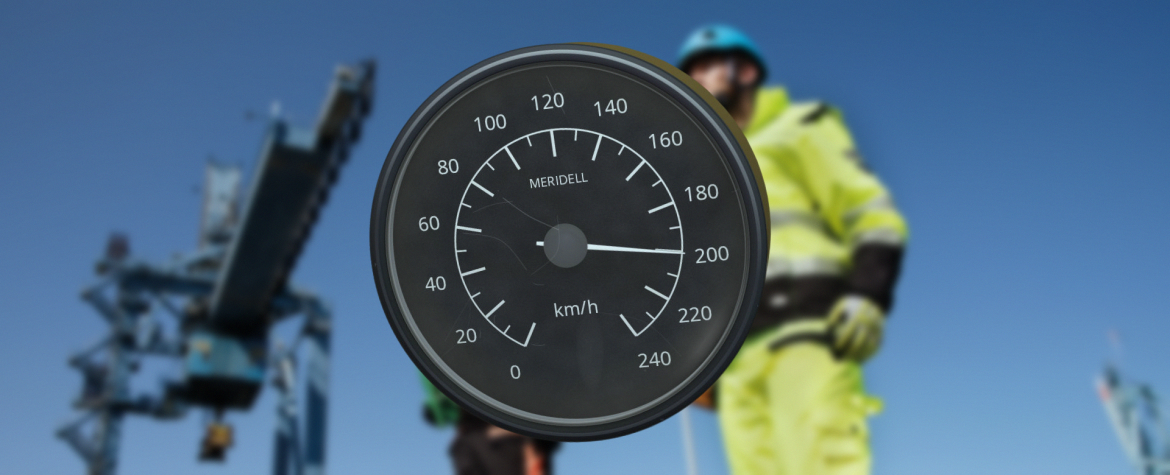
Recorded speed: 200
